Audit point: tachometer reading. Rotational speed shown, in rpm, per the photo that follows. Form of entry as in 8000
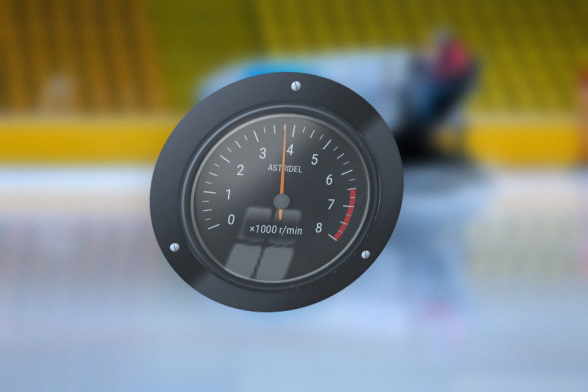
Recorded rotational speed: 3750
